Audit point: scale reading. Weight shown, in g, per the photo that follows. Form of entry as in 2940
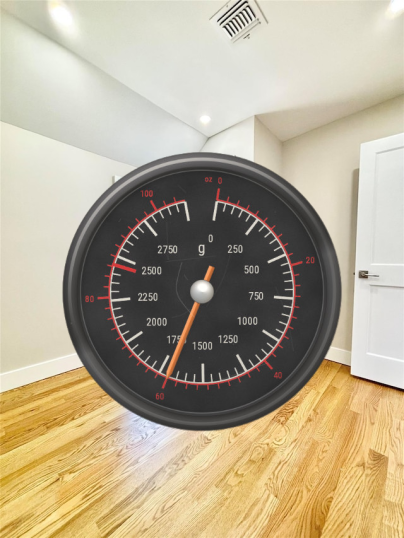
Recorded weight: 1700
